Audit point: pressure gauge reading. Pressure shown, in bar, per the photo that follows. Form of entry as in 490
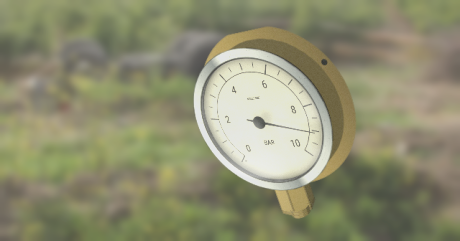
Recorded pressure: 9
